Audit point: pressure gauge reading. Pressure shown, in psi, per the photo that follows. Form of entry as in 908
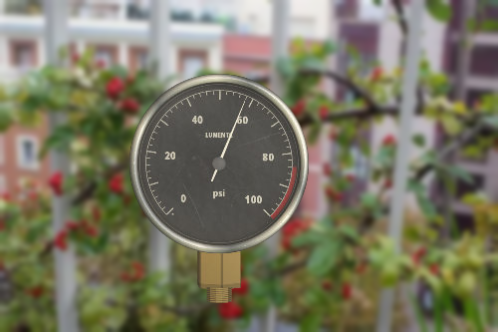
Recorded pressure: 58
